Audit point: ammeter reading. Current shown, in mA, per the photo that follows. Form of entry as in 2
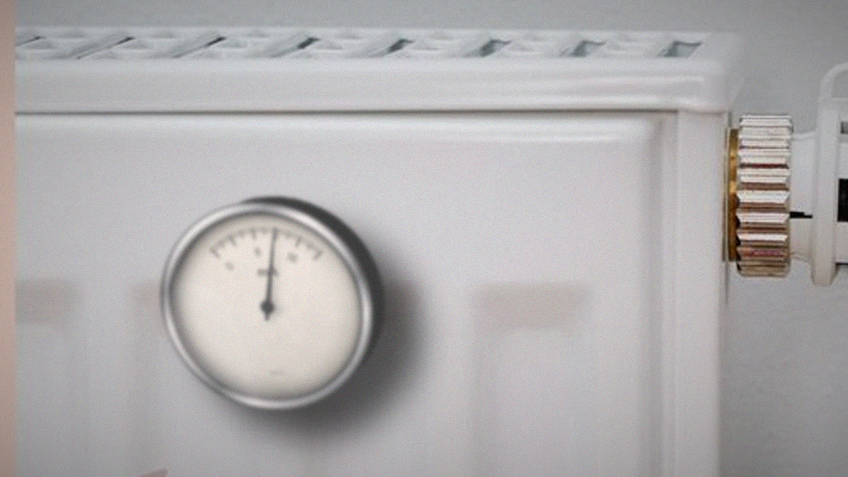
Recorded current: 12
